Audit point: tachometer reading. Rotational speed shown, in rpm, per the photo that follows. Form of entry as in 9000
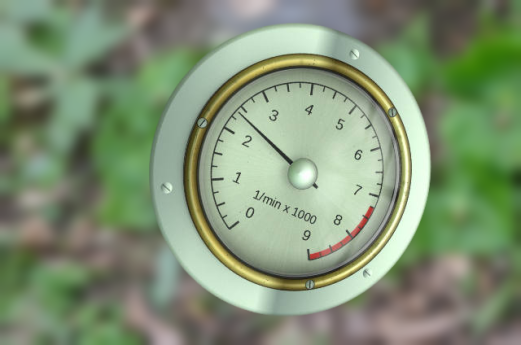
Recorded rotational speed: 2375
